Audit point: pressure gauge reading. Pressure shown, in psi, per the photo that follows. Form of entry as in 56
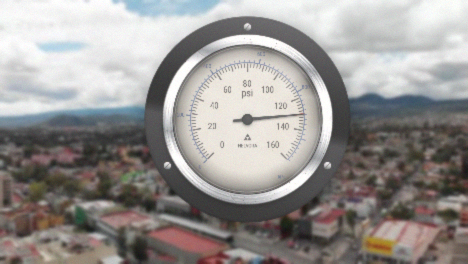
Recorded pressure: 130
